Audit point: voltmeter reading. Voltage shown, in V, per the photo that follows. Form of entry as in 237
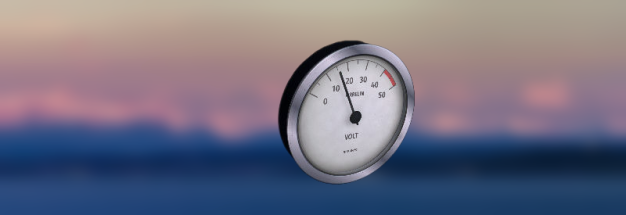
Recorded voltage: 15
